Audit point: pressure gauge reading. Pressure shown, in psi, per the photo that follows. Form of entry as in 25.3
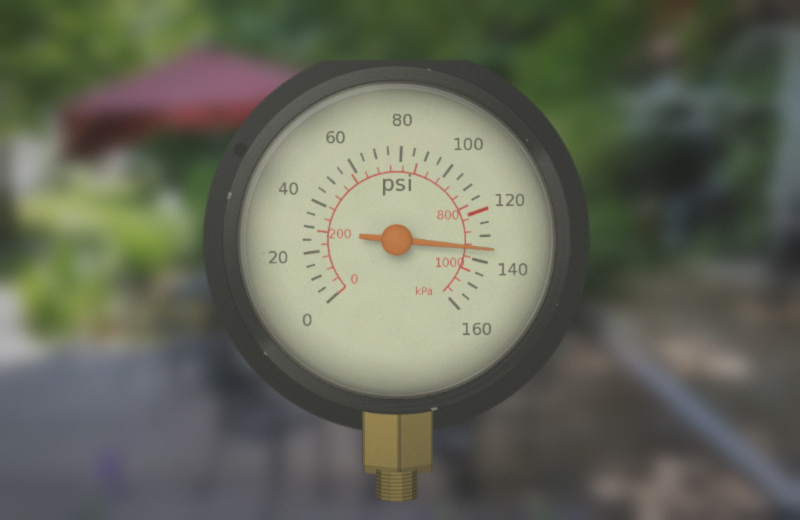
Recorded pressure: 135
